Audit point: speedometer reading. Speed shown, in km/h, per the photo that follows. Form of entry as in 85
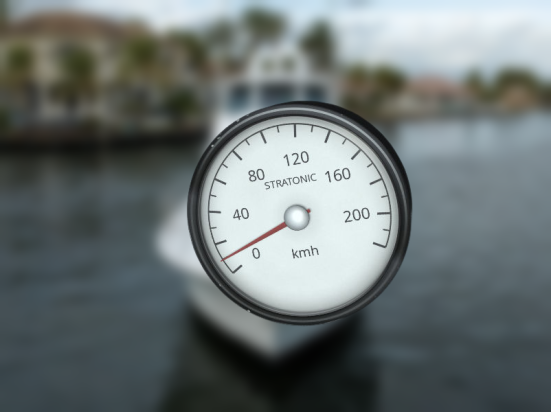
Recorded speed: 10
